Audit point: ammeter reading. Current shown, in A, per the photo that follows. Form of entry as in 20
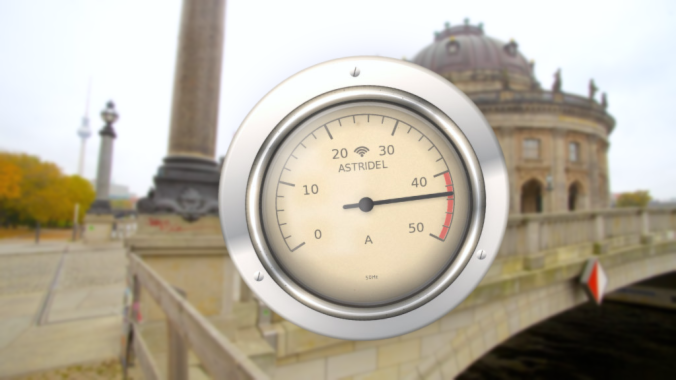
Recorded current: 43
